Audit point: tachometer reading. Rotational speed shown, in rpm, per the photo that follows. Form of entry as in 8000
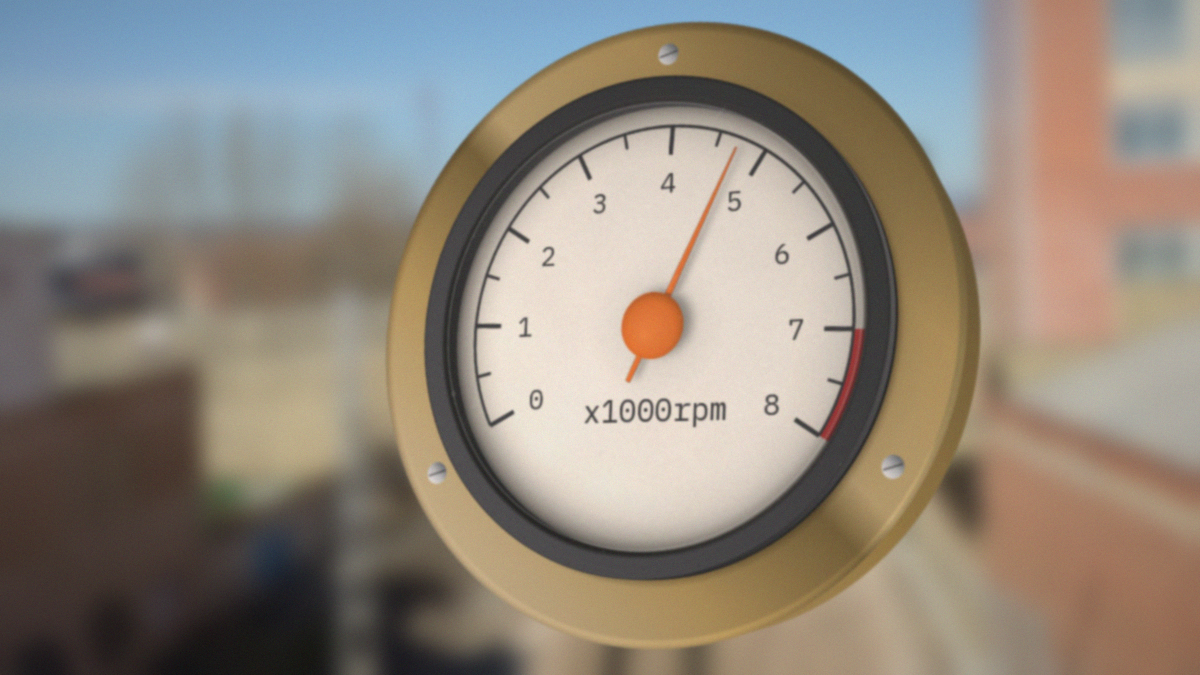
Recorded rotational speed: 4750
